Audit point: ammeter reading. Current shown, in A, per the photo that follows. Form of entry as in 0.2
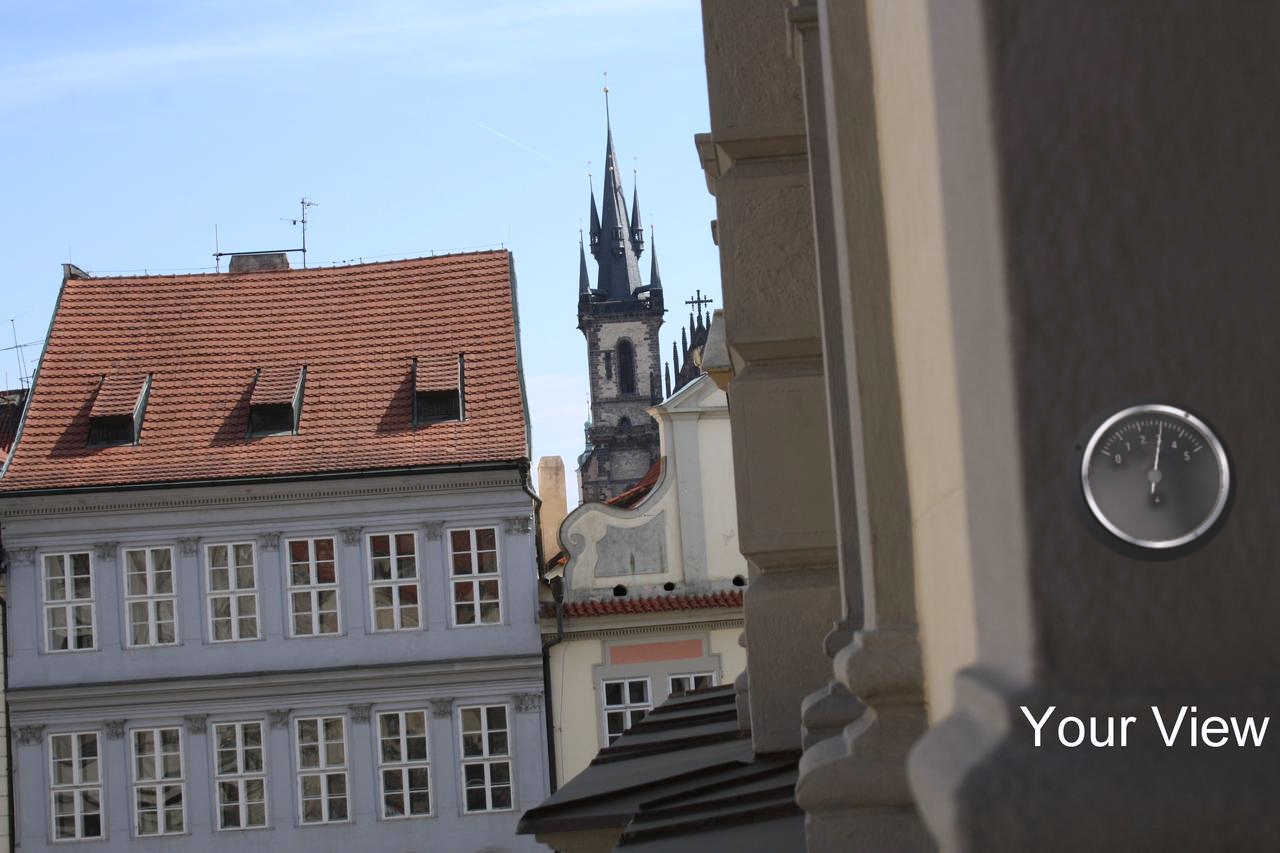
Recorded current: 3
